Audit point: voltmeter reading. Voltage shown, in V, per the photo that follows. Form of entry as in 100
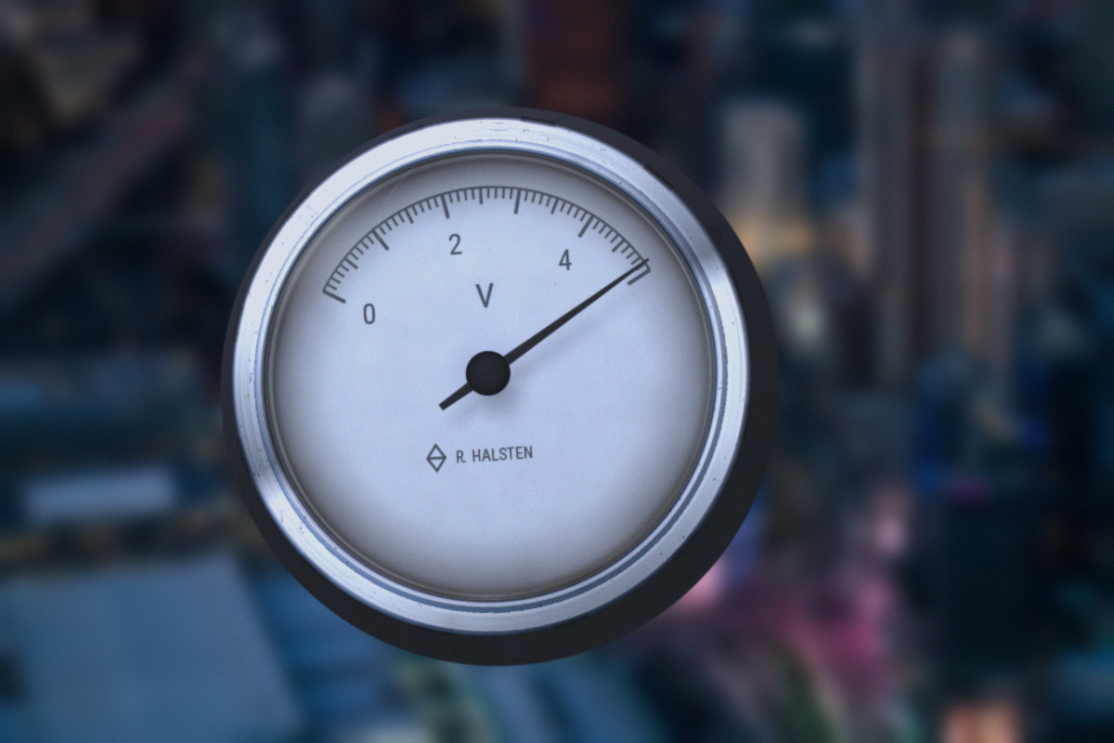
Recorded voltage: 4.9
